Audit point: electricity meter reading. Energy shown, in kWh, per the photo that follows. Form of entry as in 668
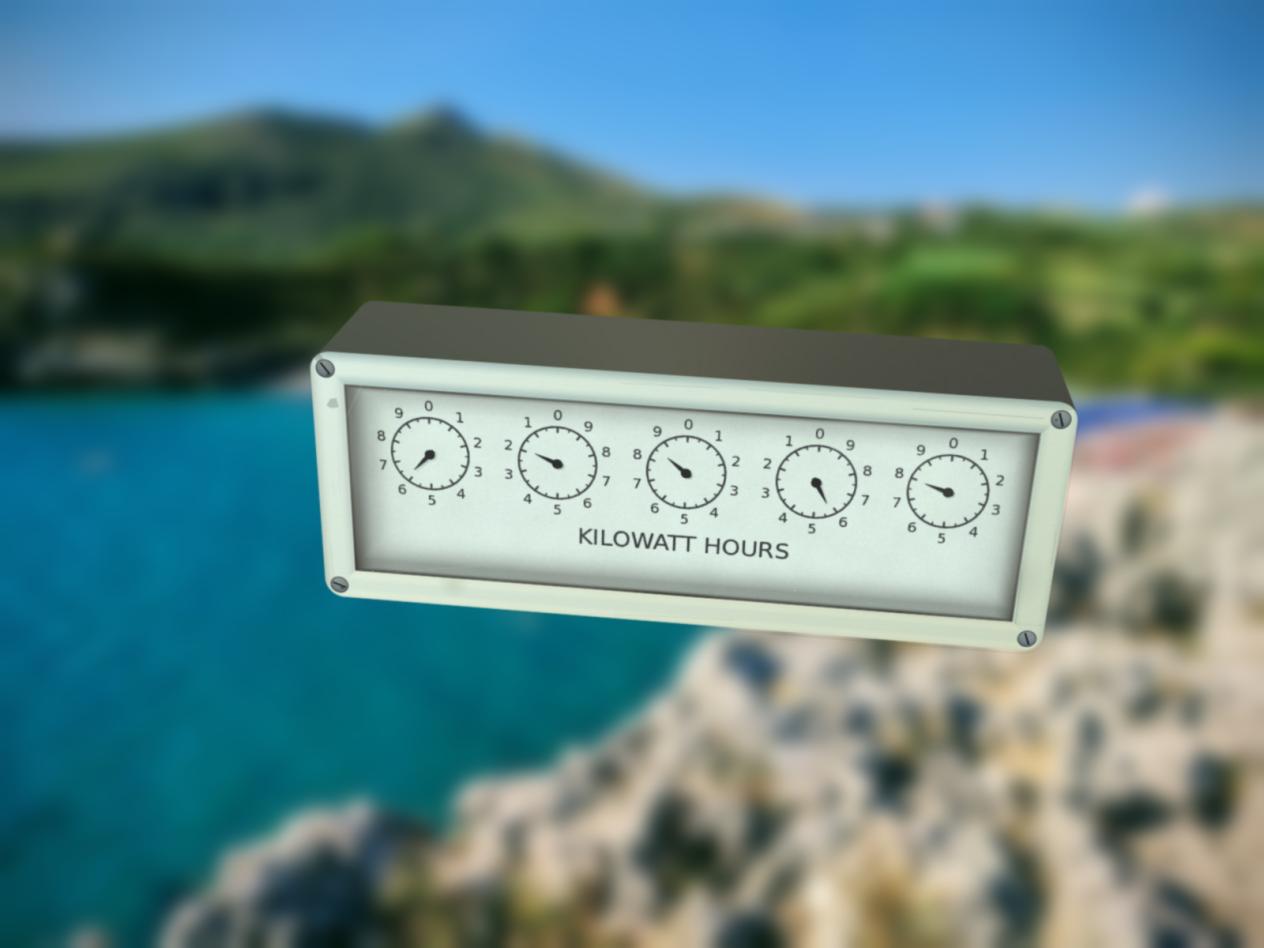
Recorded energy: 61858
